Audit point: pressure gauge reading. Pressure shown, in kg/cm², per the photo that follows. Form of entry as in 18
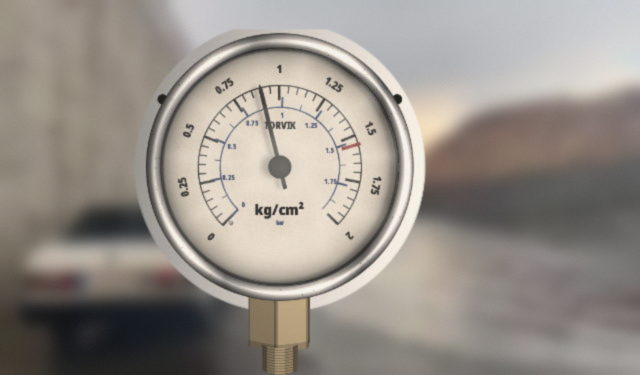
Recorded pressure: 0.9
